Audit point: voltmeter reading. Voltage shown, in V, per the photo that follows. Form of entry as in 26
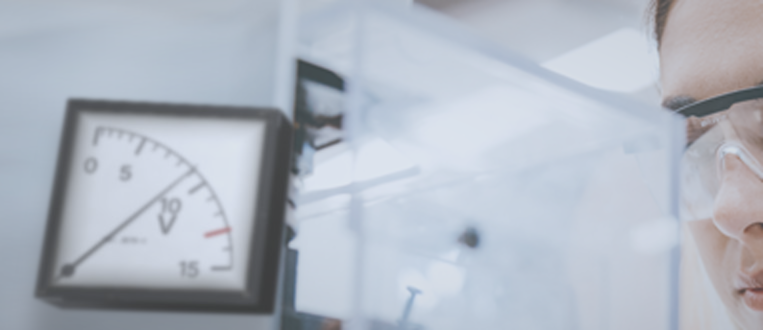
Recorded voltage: 9
